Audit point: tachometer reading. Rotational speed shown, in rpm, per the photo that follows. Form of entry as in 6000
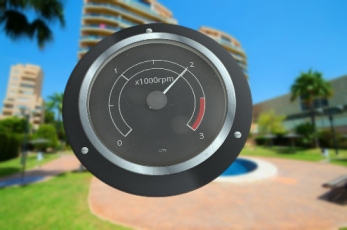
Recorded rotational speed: 2000
